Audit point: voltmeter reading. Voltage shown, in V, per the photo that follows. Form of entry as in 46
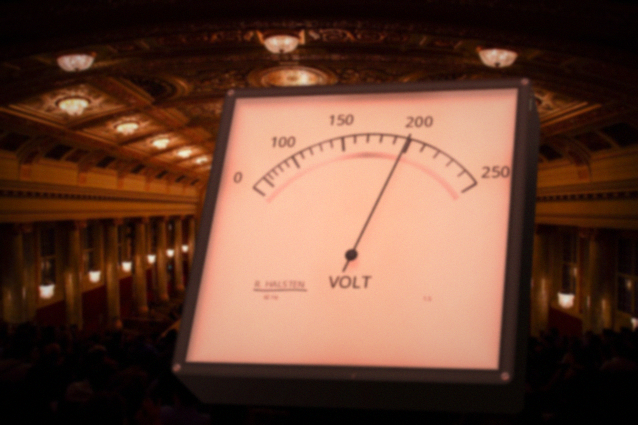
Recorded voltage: 200
